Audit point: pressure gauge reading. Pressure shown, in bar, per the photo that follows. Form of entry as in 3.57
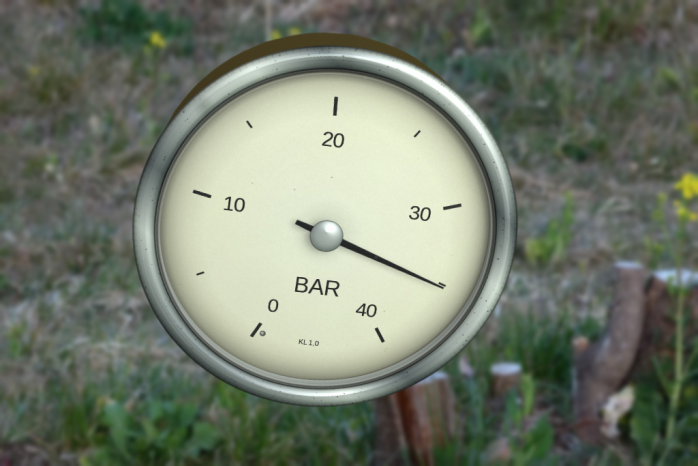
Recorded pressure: 35
